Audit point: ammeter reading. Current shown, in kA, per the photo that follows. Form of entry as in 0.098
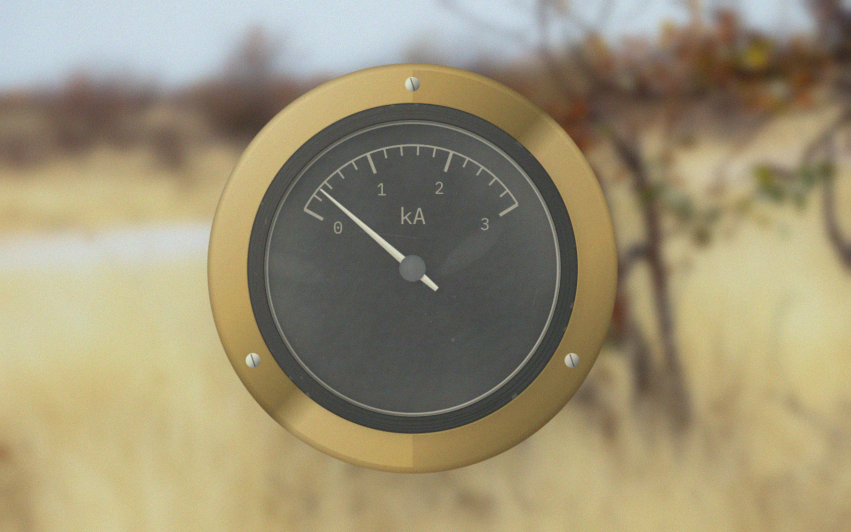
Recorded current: 0.3
